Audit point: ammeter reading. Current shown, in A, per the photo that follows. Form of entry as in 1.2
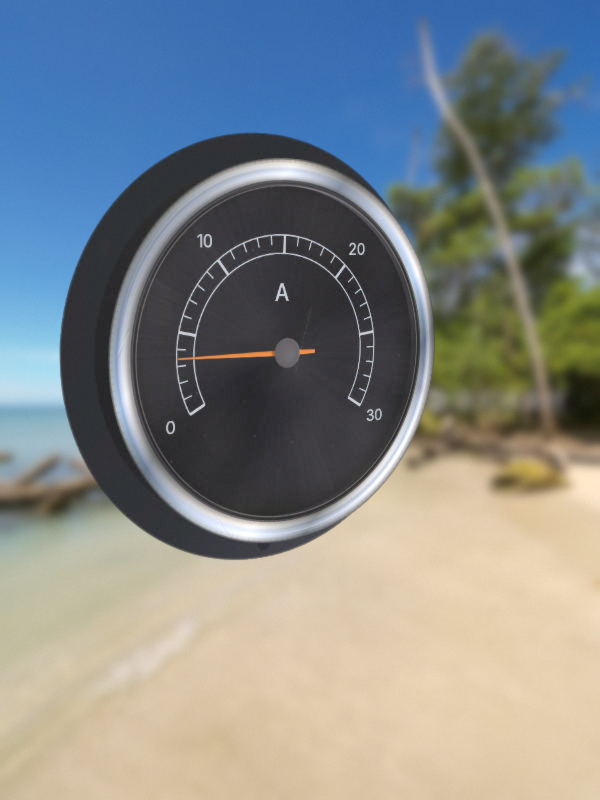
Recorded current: 3.5
